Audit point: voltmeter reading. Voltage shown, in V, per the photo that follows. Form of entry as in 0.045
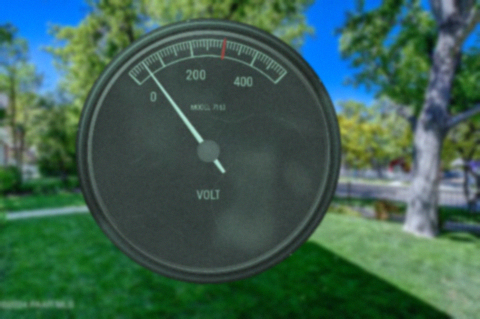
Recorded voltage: 50
